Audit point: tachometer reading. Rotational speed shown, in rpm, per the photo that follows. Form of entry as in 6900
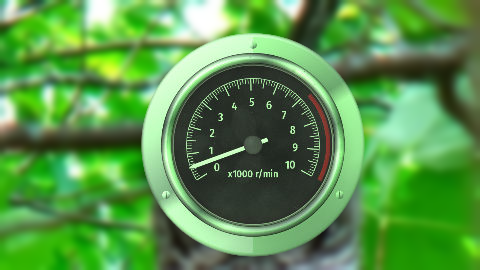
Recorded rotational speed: 500
